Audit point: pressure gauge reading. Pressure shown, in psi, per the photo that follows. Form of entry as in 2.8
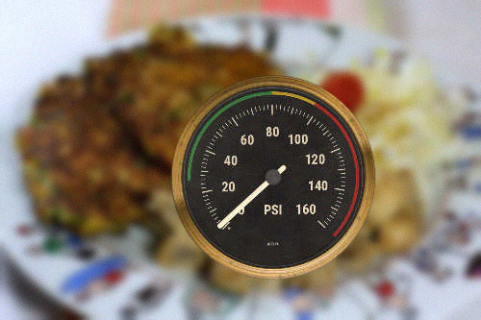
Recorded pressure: 2
